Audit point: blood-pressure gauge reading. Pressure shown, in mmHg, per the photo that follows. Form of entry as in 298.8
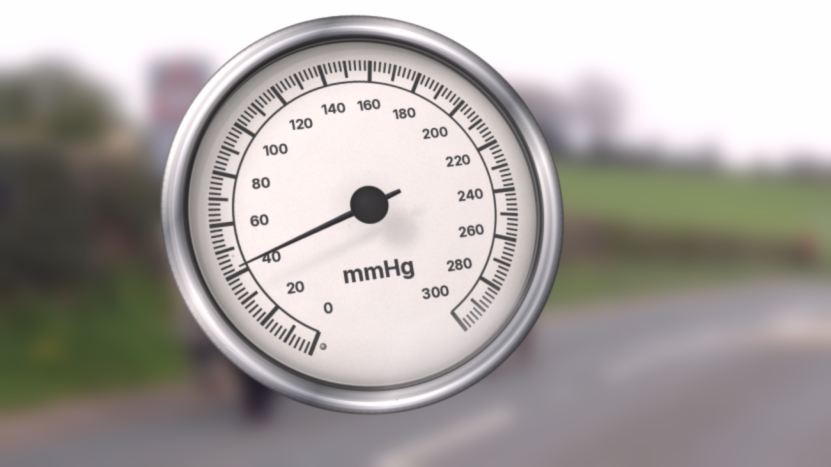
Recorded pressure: 42
